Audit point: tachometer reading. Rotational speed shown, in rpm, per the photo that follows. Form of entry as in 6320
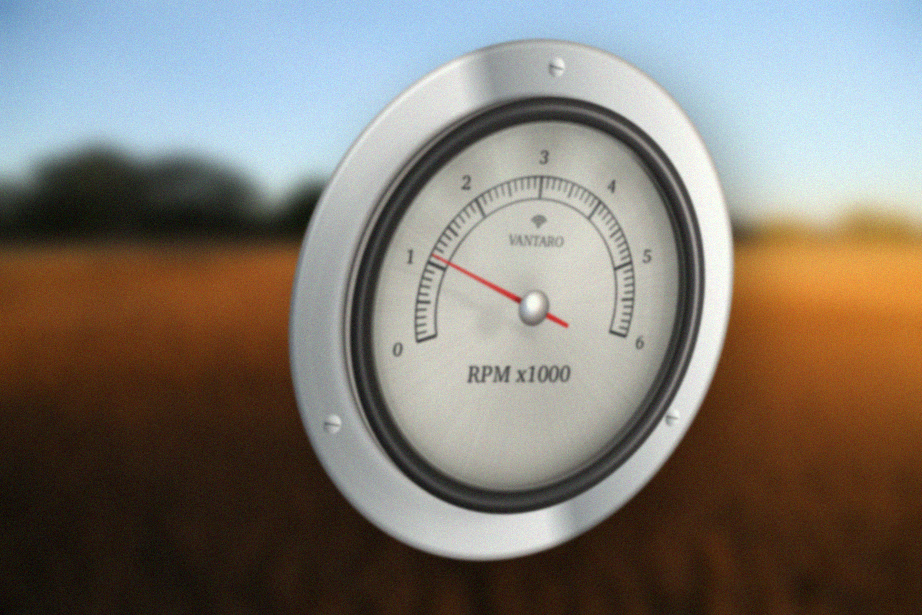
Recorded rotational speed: 1100
